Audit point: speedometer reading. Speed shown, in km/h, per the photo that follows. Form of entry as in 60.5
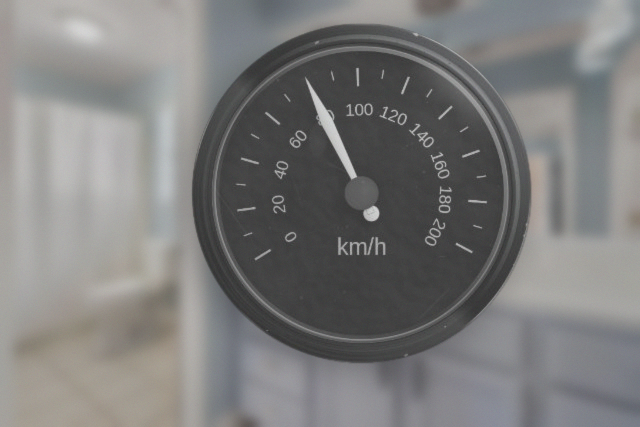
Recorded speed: 80
